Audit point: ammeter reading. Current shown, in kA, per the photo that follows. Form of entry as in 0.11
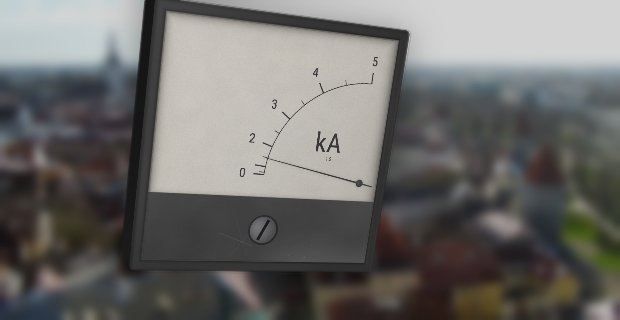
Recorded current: 1.5
